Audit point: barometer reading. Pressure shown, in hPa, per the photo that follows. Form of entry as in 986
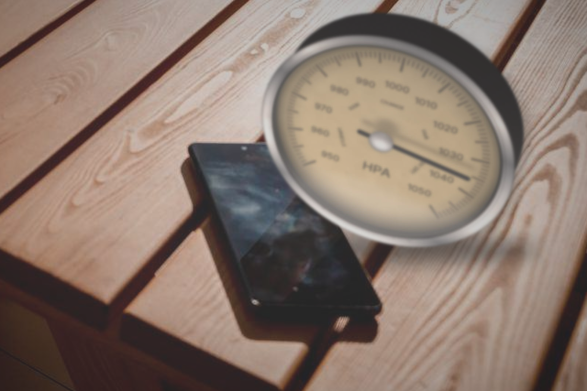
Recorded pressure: 1035
